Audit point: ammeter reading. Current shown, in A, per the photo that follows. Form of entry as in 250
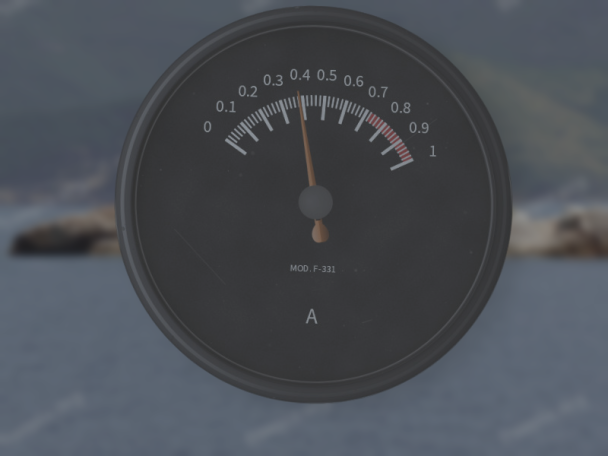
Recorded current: 0.38
